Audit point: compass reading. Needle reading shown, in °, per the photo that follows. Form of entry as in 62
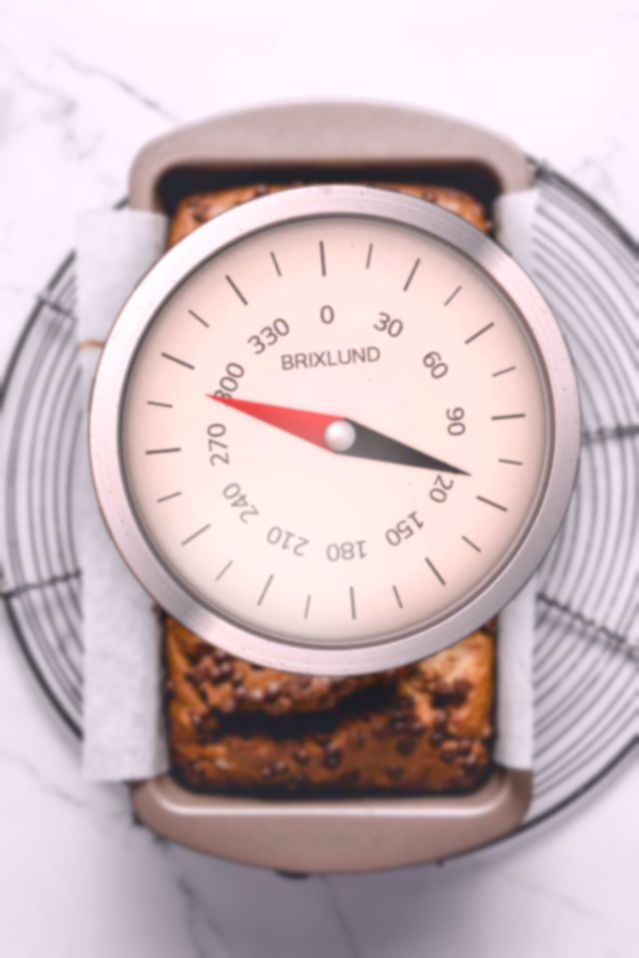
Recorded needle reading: 292.5
